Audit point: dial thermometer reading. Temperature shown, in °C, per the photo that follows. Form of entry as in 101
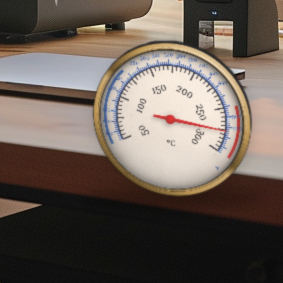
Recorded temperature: 275
